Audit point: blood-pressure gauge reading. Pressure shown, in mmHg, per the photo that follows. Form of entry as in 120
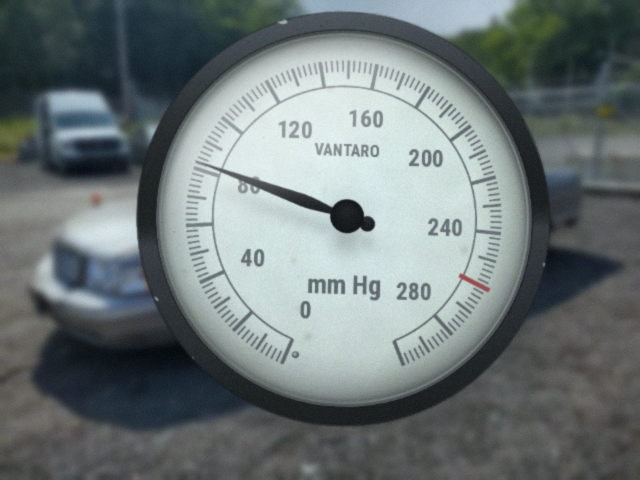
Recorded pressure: 82
